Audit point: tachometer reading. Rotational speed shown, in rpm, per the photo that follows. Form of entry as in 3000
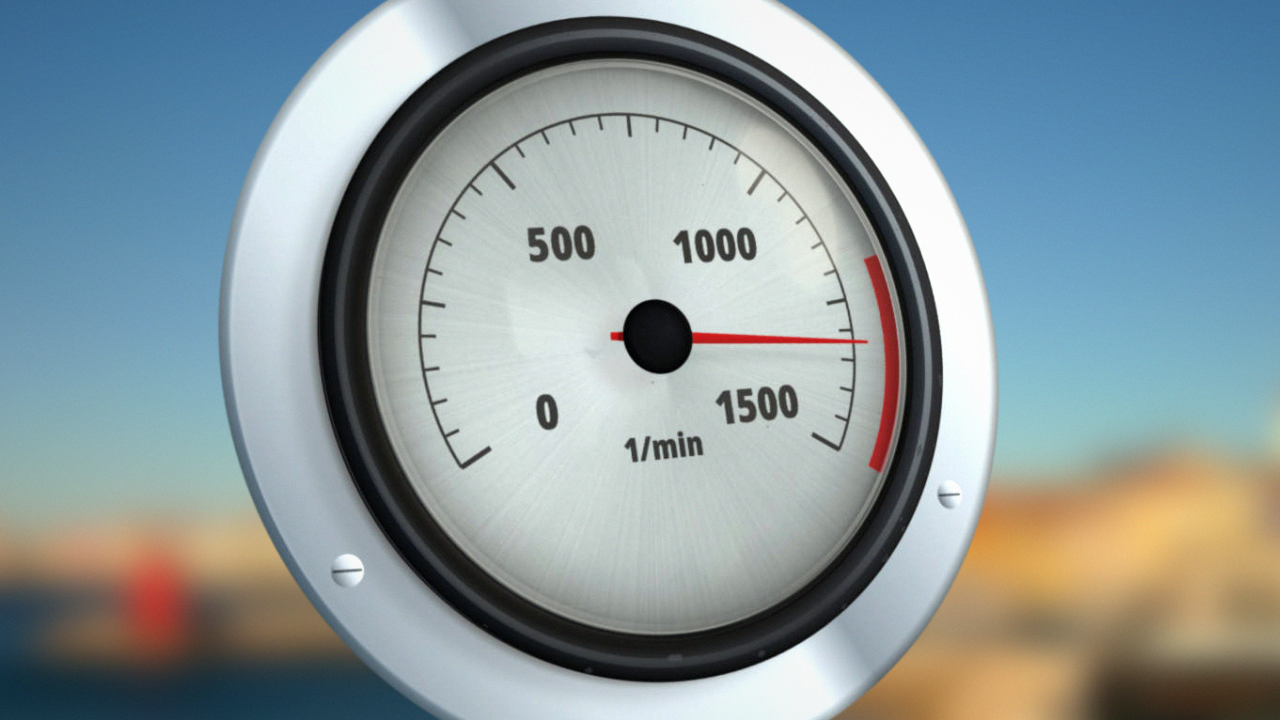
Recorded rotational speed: 1325
